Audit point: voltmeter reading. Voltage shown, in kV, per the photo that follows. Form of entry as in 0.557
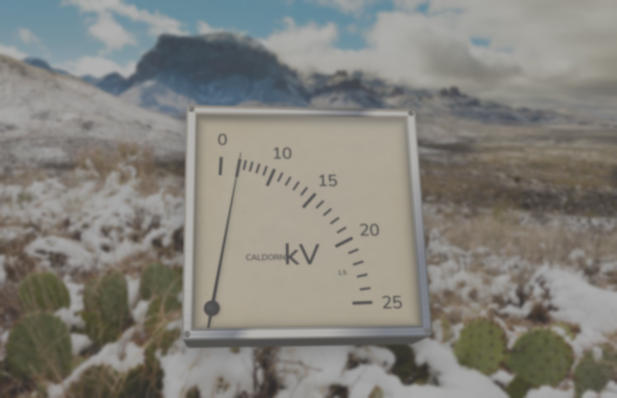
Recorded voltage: 5
